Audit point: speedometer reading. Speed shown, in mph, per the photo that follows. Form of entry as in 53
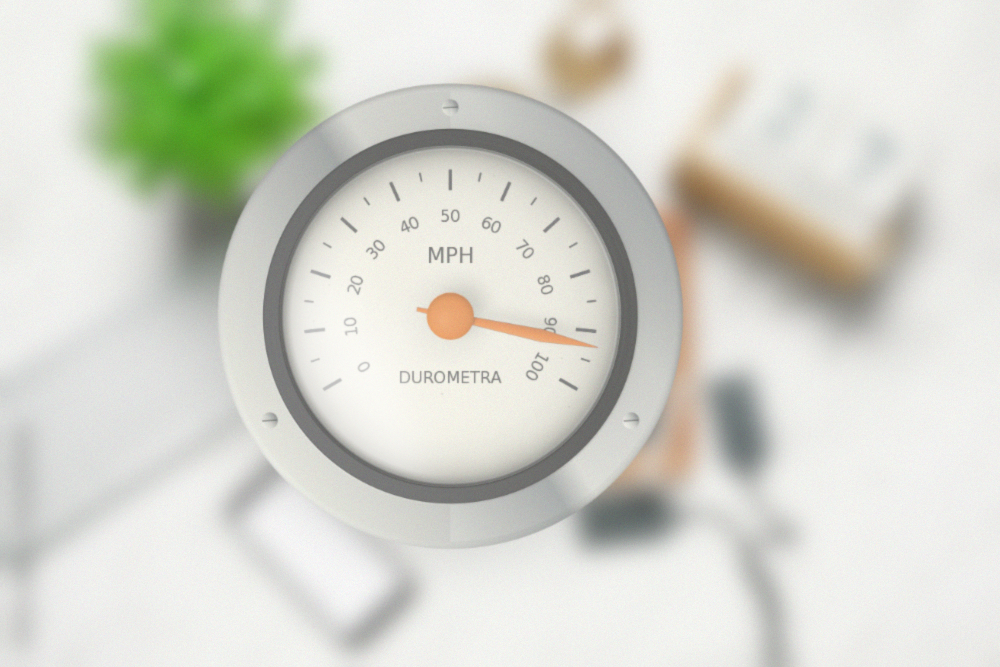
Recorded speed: 92.5
